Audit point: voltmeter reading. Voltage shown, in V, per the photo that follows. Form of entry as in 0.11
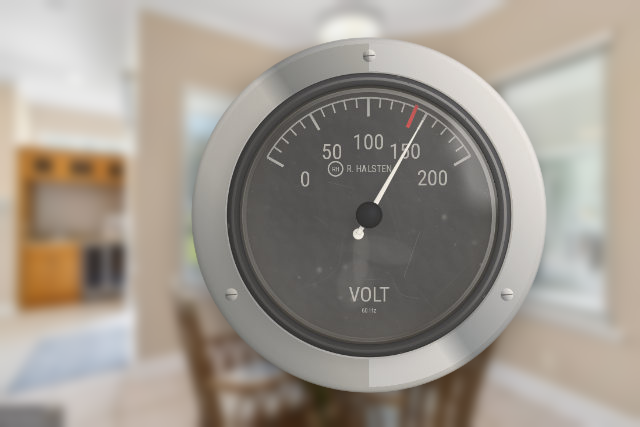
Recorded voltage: 150
